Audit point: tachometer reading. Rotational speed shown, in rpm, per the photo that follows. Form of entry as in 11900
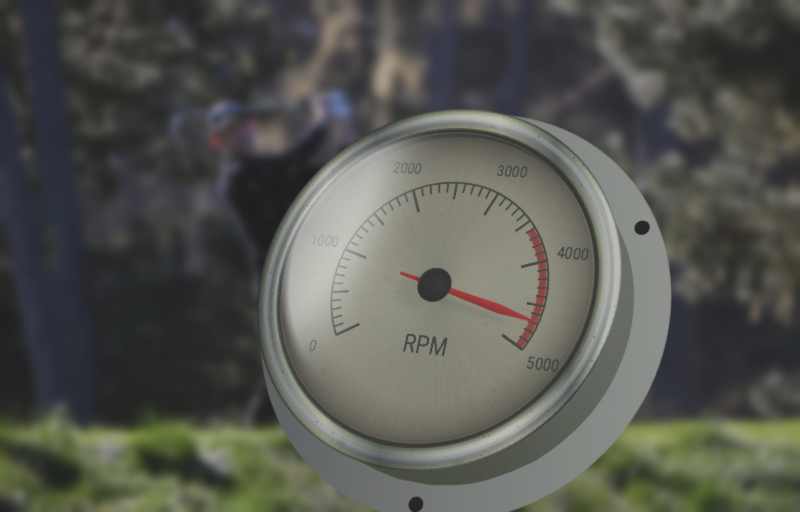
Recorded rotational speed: 4700
